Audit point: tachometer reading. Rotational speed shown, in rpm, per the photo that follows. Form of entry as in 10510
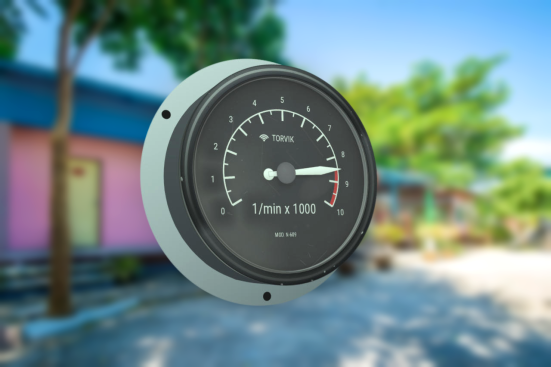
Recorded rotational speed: 8500
